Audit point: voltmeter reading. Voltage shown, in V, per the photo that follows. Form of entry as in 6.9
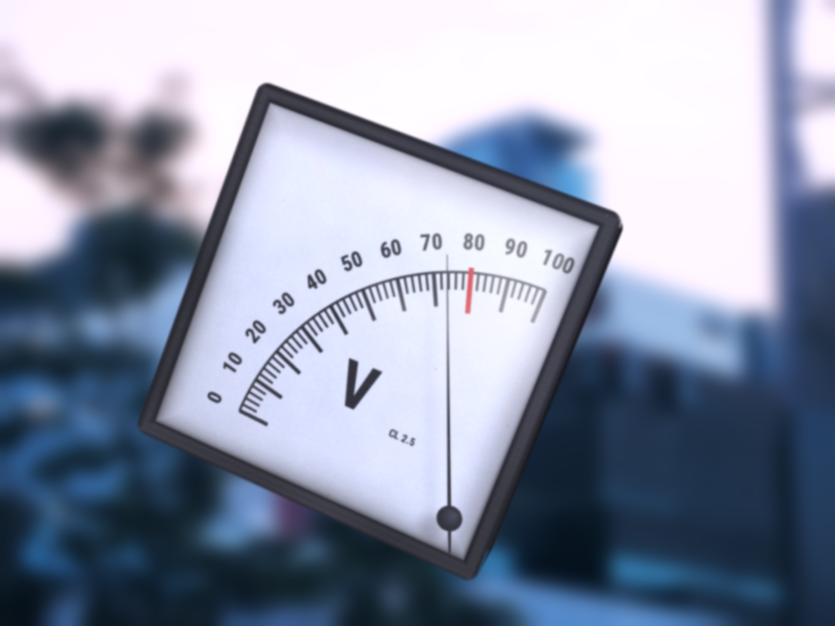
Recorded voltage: 74
